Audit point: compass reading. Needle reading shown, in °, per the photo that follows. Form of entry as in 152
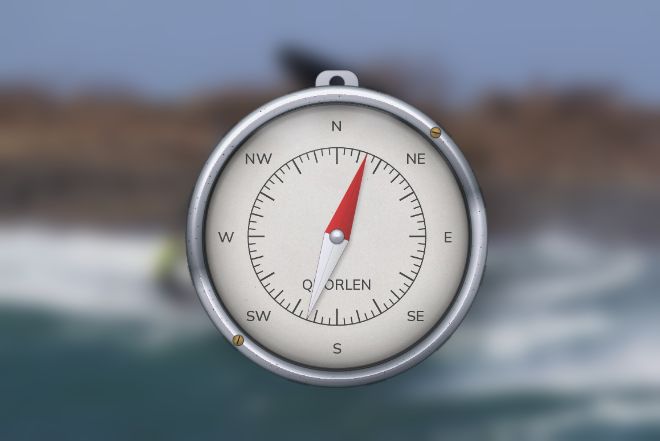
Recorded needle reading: 20
